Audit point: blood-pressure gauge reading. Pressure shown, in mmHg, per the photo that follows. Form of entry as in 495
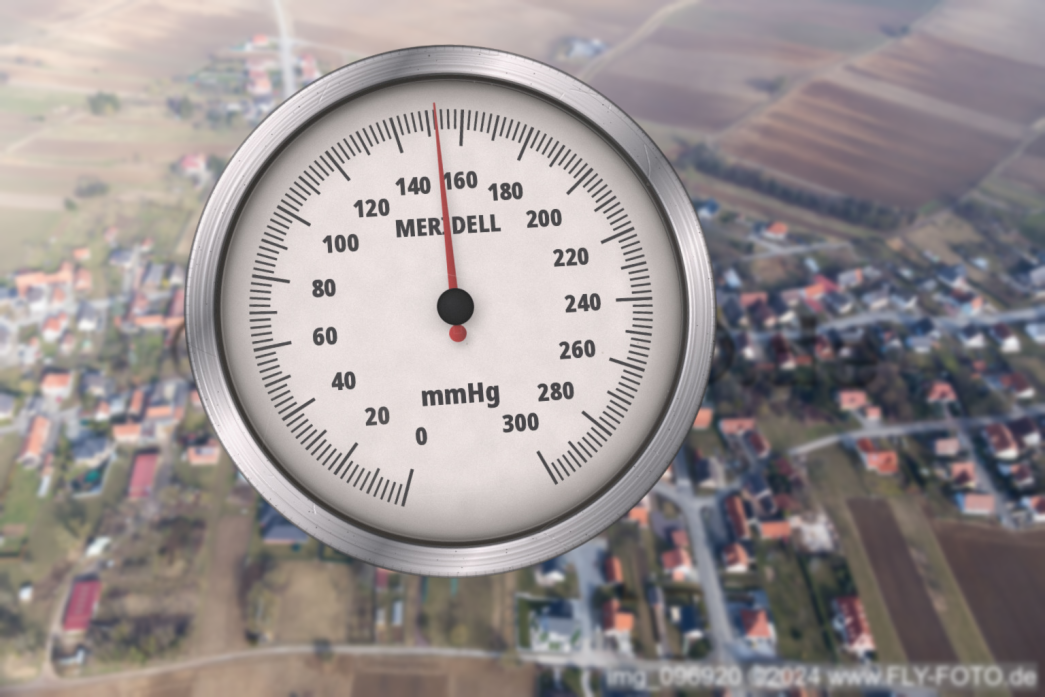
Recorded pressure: 152
